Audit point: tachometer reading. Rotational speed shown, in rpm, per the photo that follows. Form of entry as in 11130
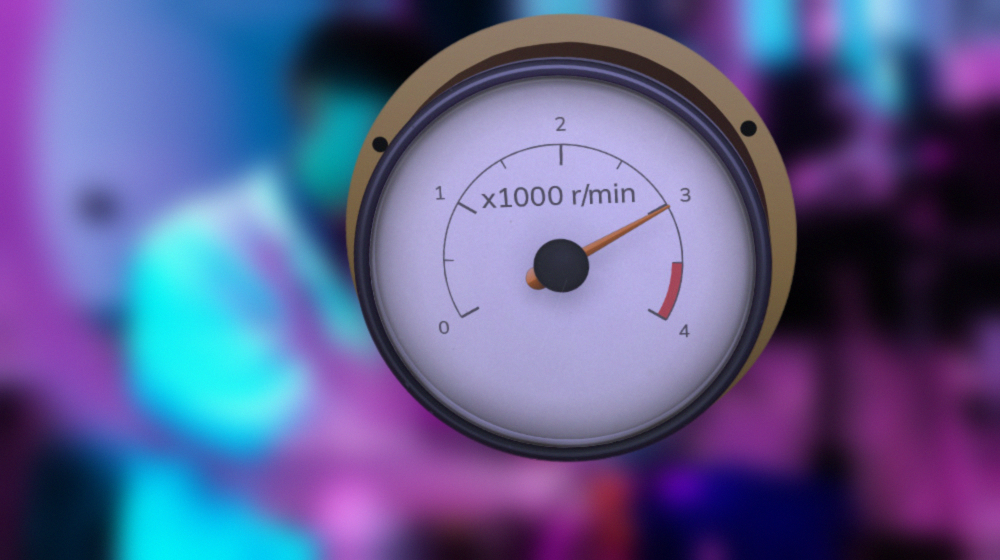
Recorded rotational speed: 3000
